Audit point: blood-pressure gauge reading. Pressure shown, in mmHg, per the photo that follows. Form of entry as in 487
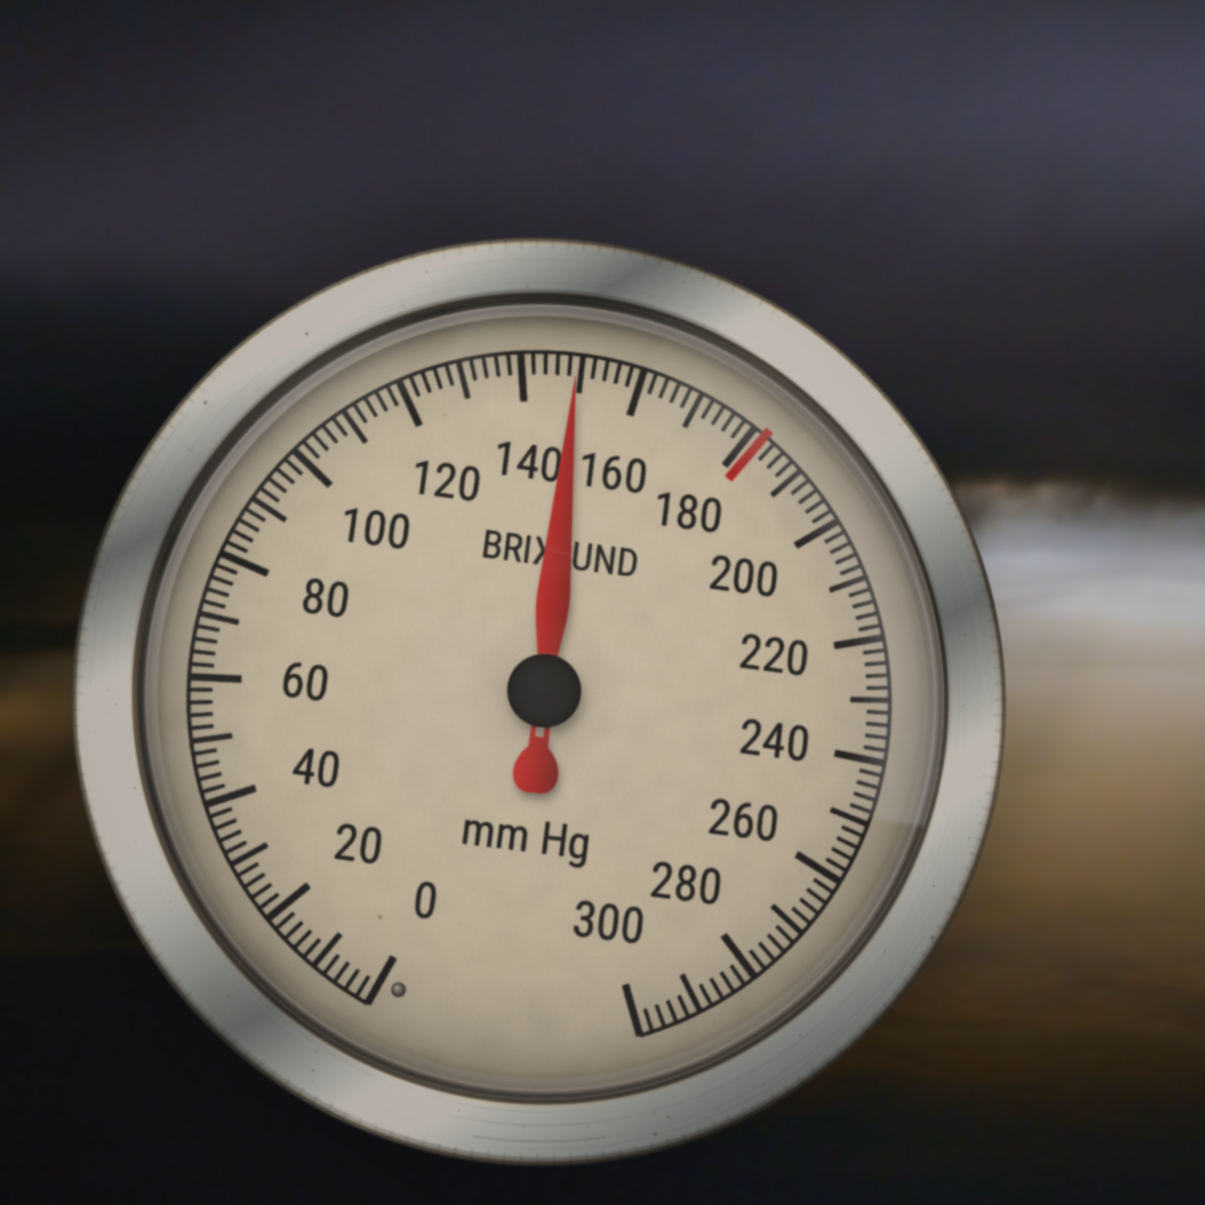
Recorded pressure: 149
